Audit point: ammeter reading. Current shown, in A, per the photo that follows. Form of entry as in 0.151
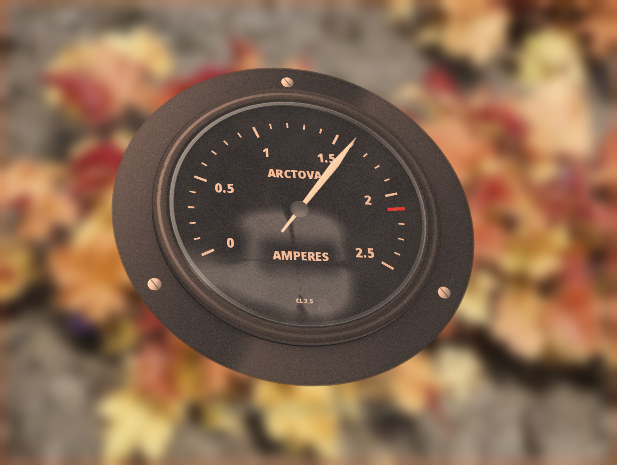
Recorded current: 1.6
